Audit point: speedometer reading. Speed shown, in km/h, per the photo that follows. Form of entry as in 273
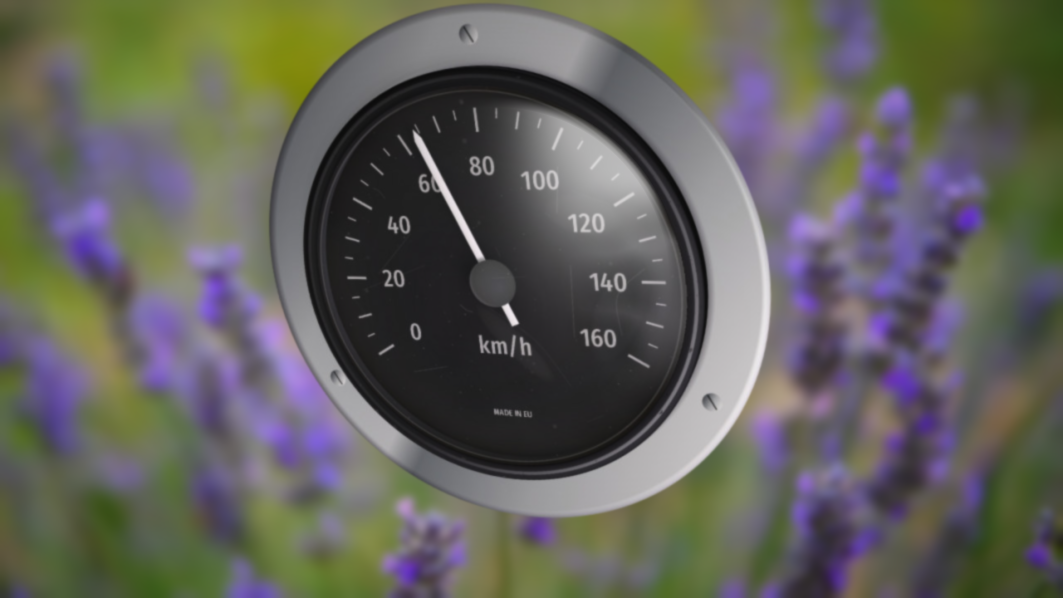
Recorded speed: 65
